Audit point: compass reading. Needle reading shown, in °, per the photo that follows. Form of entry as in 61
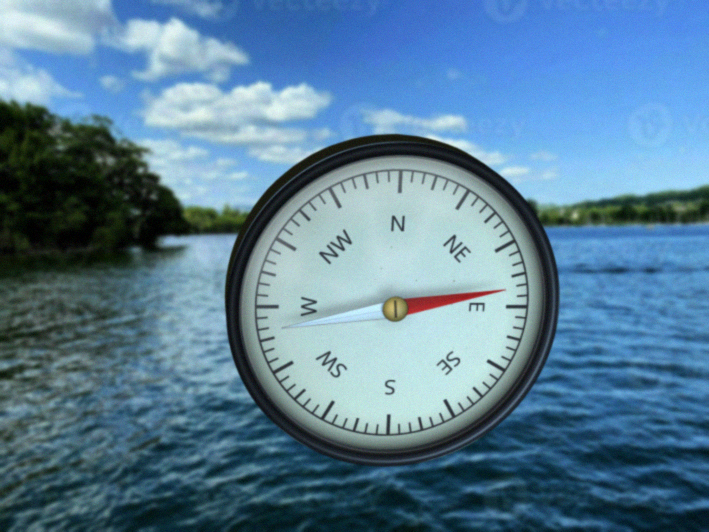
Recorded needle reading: 80
